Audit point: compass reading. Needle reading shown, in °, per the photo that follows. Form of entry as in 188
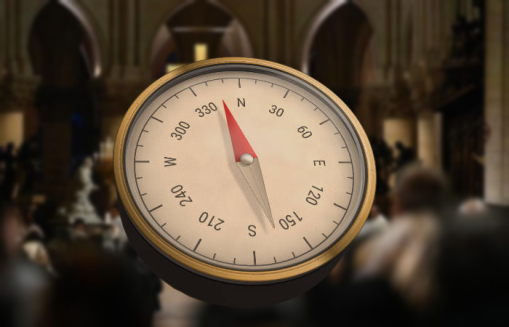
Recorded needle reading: 345
